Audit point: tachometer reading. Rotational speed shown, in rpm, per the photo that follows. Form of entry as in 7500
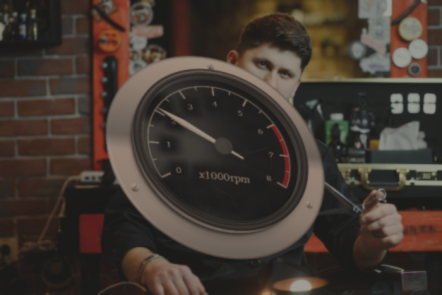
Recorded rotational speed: 2000
